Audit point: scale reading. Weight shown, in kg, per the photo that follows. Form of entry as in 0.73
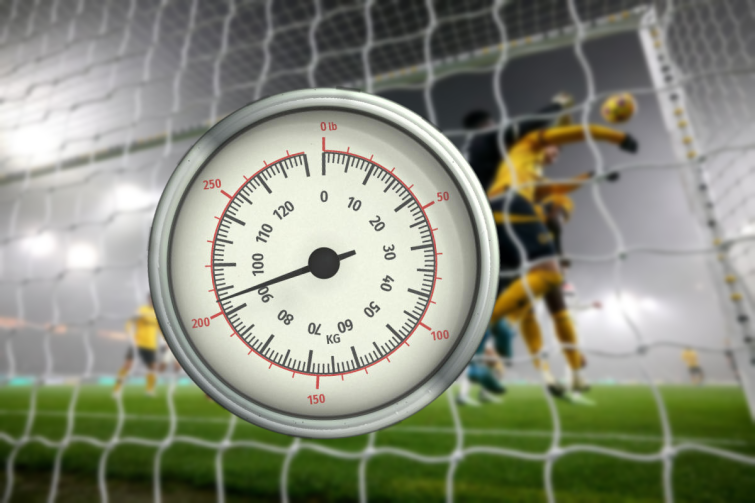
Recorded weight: 93
